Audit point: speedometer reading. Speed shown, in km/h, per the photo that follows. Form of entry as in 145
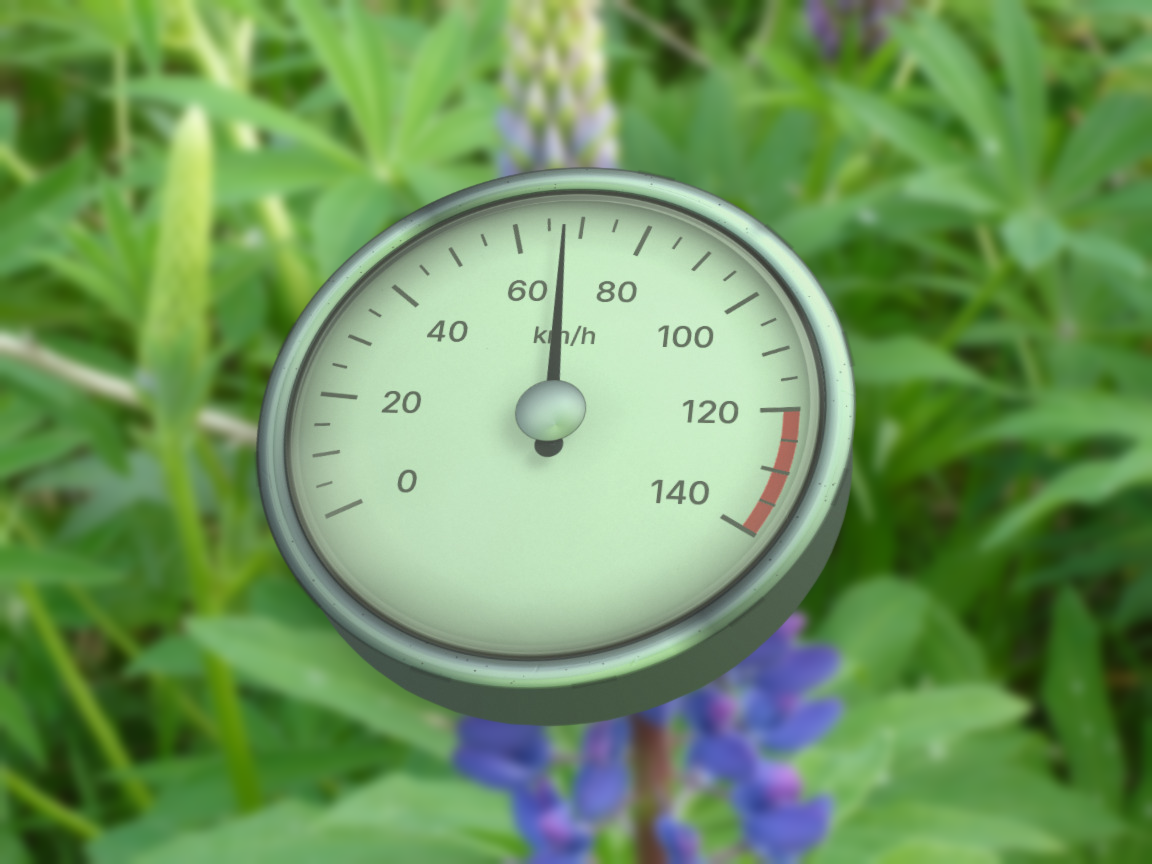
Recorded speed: 67.5
